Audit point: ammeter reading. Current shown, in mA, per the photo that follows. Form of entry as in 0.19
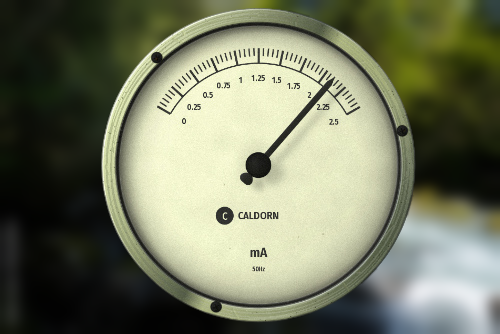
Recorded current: 2.1
